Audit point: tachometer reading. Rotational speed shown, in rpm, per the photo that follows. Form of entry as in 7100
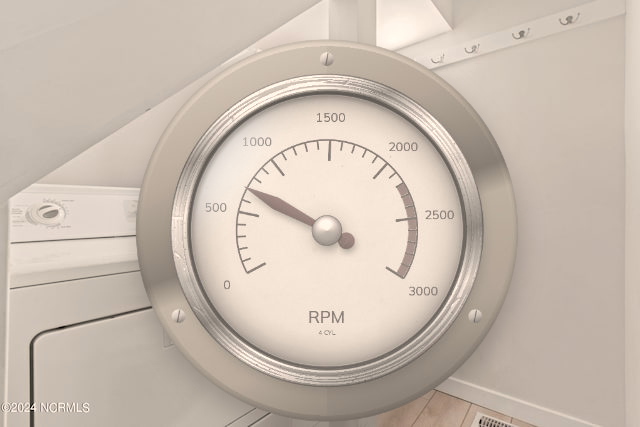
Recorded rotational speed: 700
